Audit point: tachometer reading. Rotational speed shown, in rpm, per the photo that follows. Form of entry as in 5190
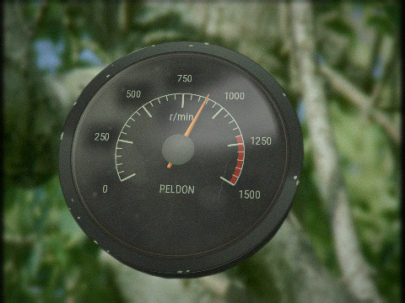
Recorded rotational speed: 900
